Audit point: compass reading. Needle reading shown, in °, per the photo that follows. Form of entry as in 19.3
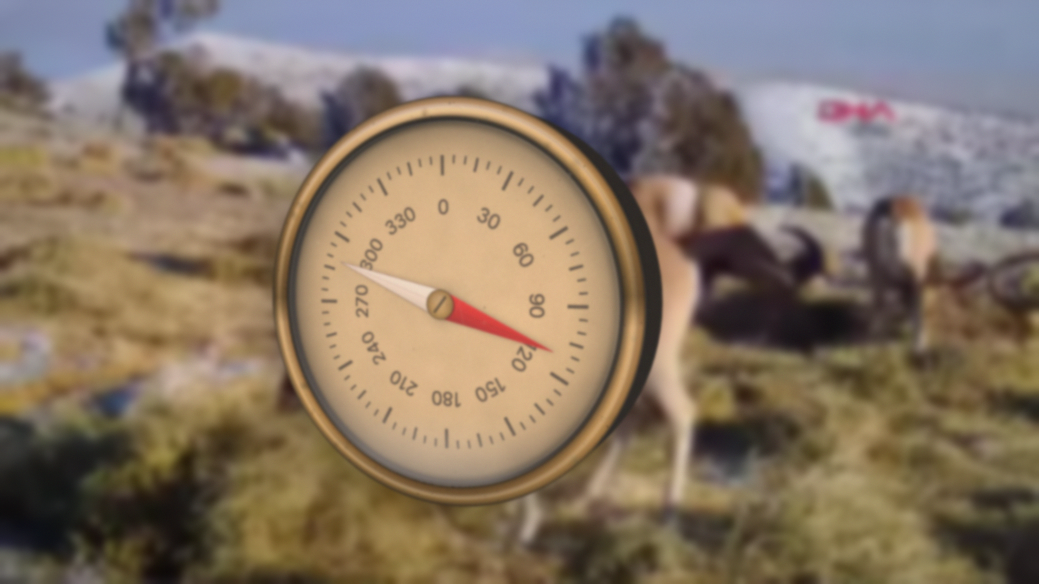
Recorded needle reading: 110
